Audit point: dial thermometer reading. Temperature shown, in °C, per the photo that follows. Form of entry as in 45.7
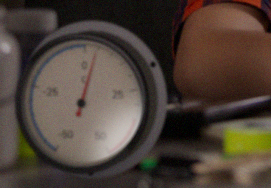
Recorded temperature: 5
